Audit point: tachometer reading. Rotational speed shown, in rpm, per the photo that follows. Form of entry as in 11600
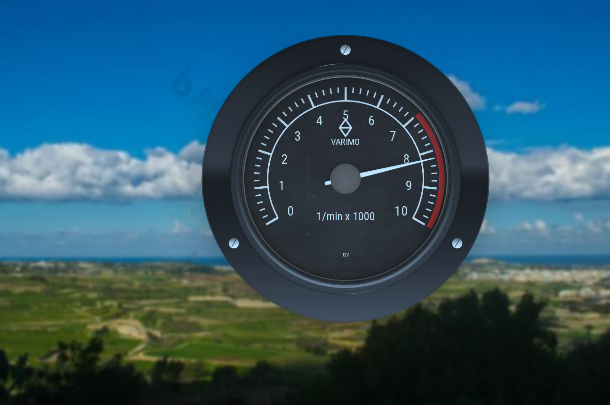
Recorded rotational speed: 8200
